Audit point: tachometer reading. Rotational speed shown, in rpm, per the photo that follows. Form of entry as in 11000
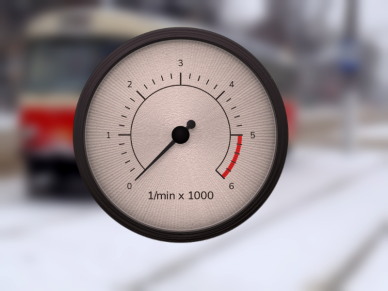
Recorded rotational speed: 0
